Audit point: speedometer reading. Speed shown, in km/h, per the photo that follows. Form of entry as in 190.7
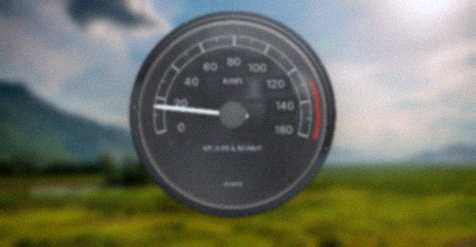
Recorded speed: 15
